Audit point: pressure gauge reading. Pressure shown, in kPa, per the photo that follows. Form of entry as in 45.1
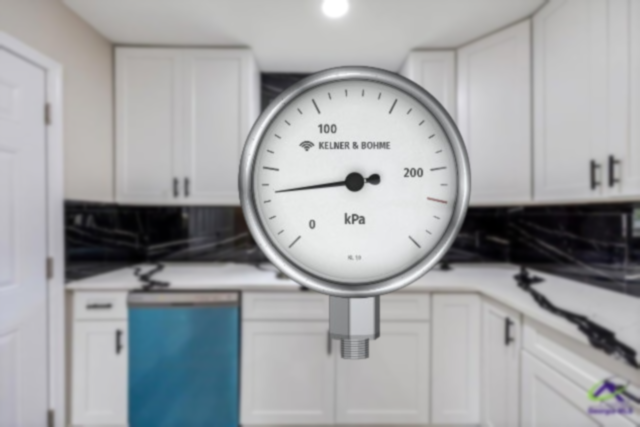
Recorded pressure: 35
